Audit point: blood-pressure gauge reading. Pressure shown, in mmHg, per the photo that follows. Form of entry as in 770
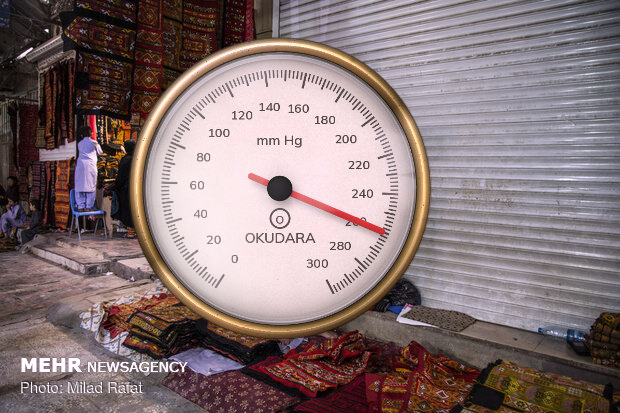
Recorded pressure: 260
